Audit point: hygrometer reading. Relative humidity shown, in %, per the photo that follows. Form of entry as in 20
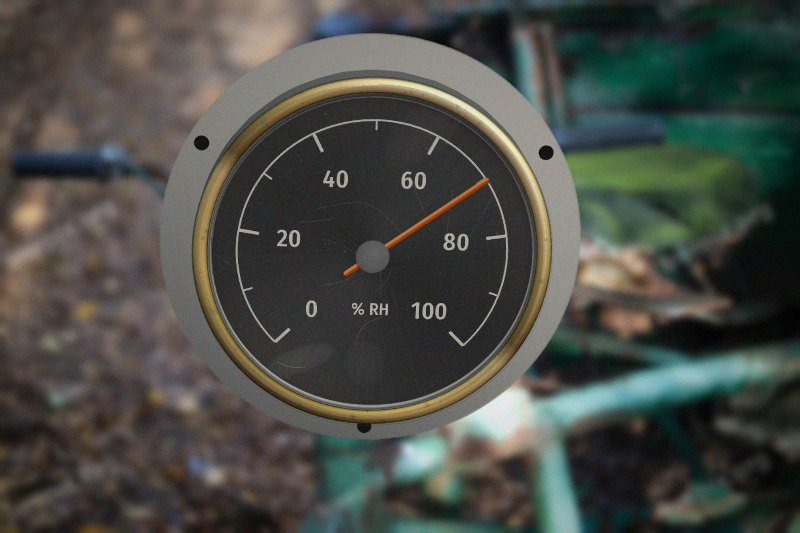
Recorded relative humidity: 70
